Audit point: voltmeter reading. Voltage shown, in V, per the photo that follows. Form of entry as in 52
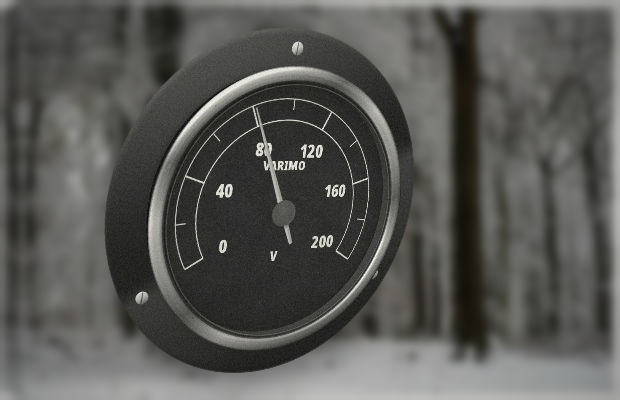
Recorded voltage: 80
